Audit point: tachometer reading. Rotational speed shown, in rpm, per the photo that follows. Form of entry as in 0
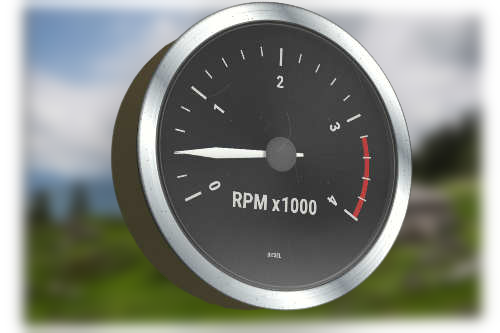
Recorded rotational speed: 400
